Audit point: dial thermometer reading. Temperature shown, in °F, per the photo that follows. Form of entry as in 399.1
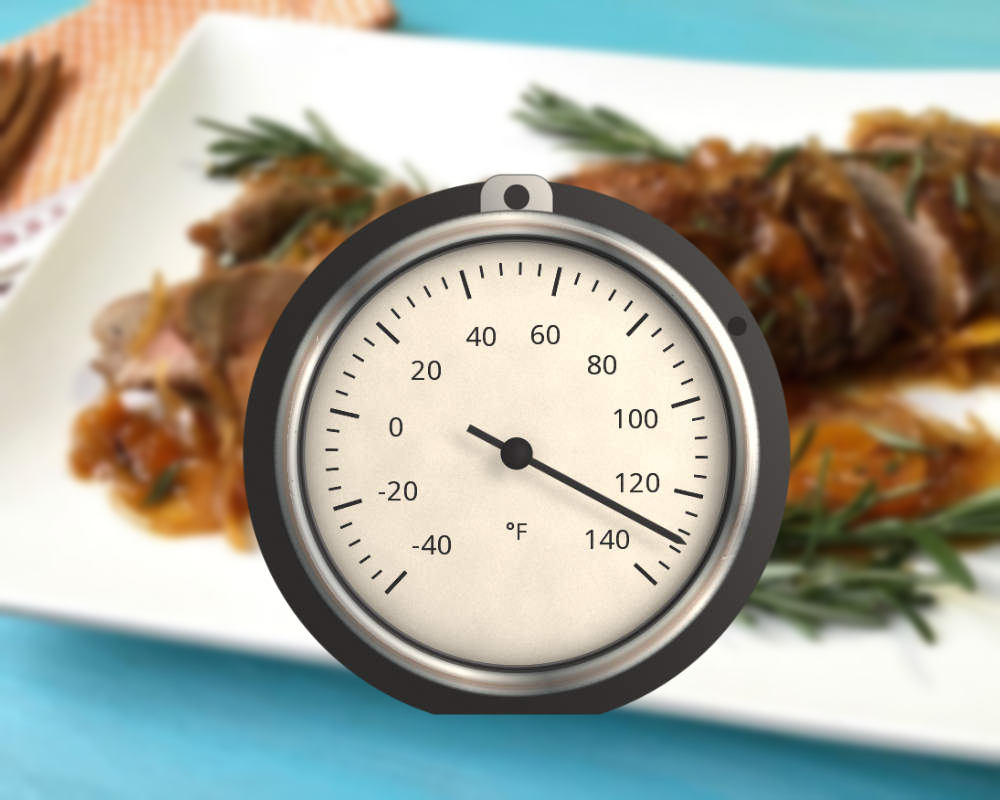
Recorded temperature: 130
